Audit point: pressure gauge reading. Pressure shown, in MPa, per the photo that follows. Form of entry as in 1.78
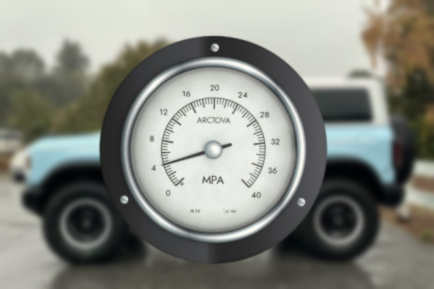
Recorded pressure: 4
